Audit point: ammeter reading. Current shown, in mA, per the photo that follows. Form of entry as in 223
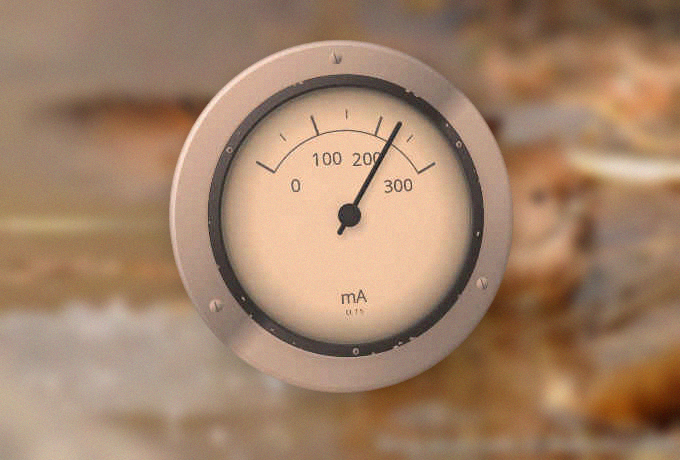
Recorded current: 225
